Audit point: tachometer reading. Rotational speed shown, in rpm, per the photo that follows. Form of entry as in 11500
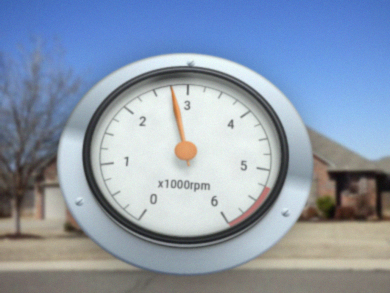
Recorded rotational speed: 2750
